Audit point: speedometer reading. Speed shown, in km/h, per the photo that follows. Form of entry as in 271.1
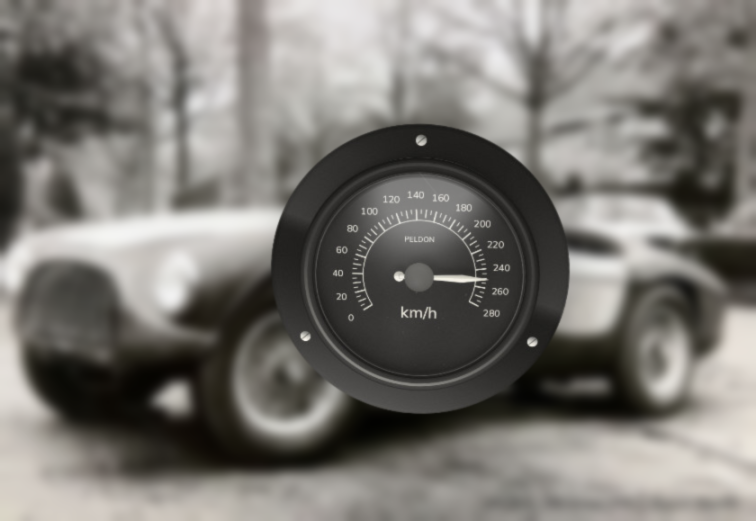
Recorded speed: 250
